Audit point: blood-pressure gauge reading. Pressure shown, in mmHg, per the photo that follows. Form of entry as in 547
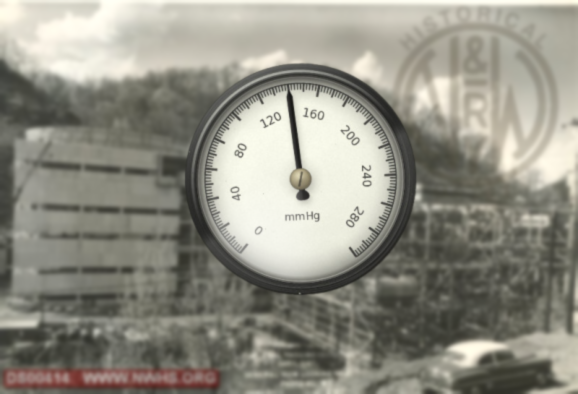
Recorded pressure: 140
